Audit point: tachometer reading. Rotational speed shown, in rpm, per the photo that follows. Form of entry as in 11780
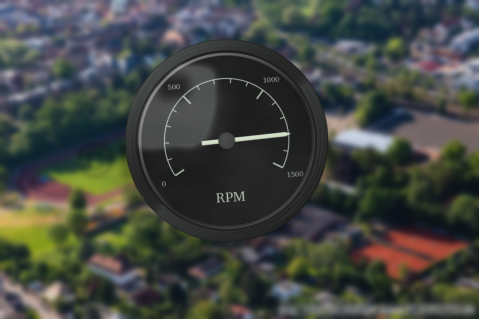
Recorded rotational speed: 1300
